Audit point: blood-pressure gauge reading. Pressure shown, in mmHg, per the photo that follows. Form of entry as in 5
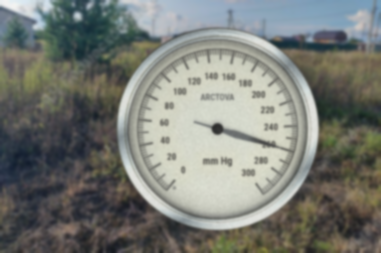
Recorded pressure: 260
